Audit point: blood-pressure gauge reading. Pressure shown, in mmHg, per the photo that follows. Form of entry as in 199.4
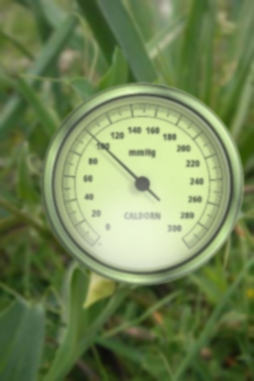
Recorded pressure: 100
